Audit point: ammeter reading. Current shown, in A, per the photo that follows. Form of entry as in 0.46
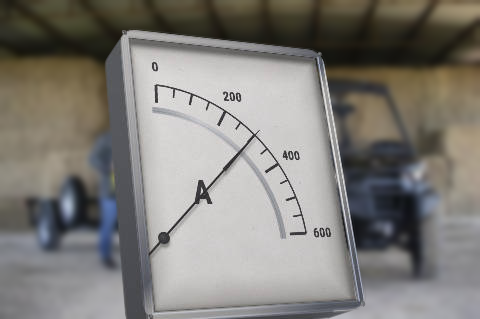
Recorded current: 300
